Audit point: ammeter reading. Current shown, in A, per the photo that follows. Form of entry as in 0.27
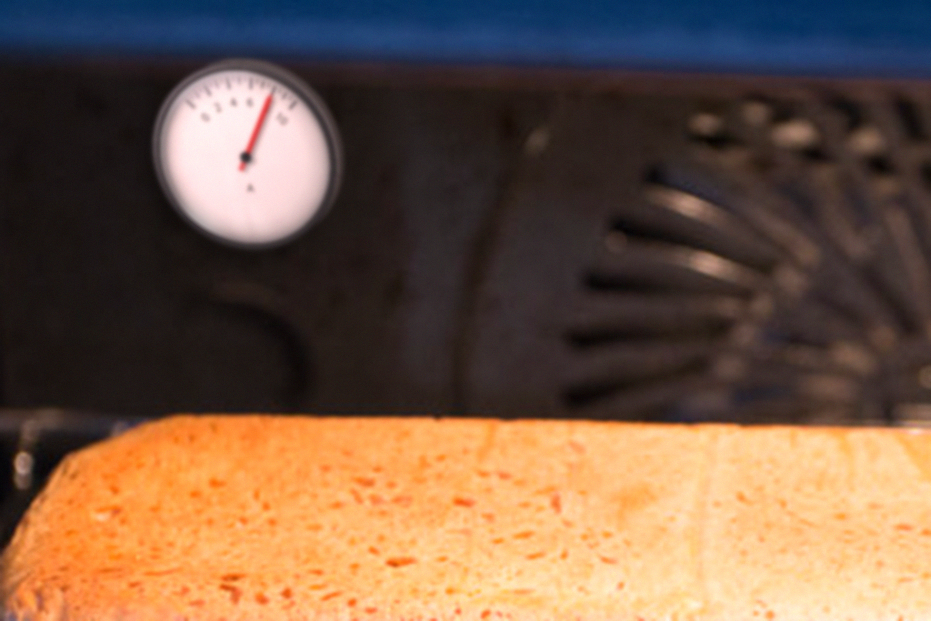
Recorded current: 8
